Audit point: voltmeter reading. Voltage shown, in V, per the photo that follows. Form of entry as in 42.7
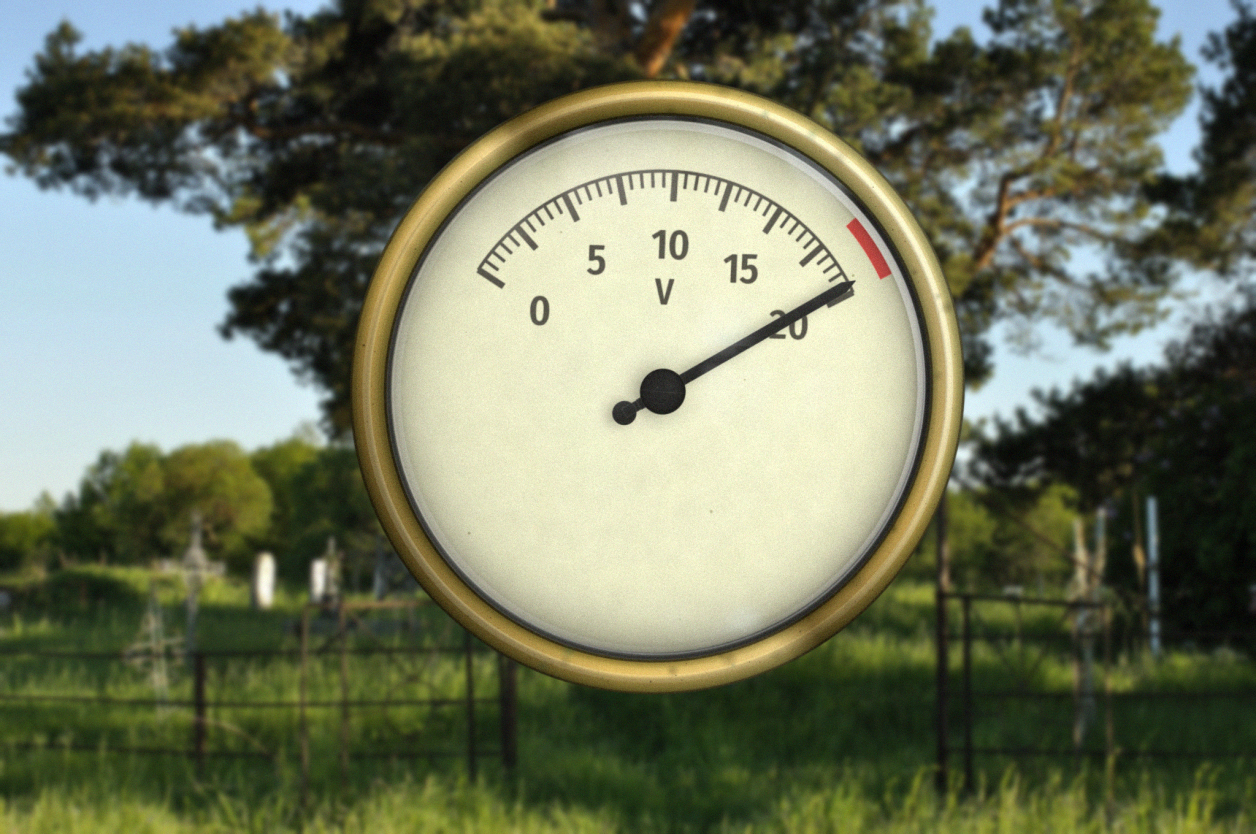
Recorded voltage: 19.5
